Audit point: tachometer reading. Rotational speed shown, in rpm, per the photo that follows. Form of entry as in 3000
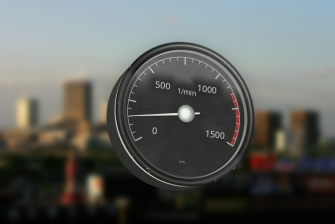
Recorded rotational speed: 150
